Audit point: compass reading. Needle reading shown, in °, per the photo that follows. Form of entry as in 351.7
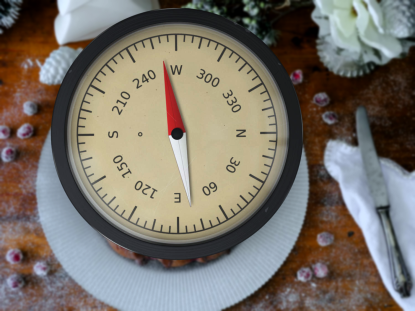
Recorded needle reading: 260
